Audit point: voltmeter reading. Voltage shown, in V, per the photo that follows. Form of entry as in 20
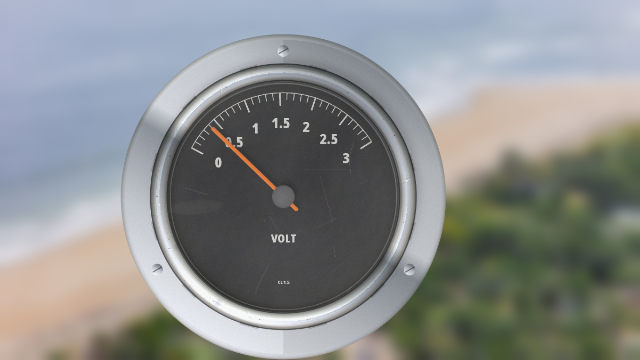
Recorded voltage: 0.4
